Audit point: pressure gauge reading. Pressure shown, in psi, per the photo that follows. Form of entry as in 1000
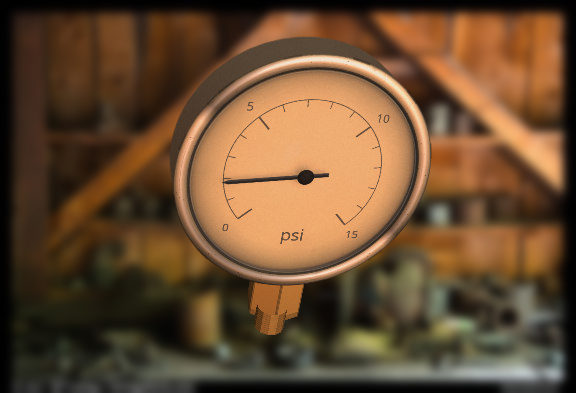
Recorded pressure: 2
